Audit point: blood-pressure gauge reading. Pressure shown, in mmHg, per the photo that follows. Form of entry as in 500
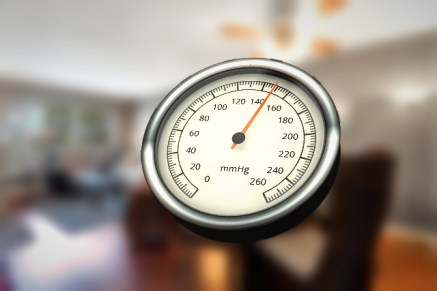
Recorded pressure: 150
